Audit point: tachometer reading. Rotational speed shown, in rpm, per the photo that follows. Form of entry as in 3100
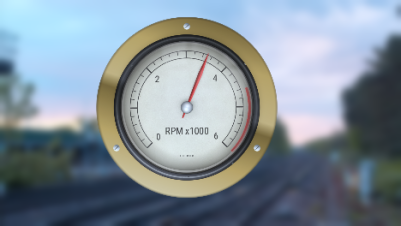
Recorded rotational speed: 3500
